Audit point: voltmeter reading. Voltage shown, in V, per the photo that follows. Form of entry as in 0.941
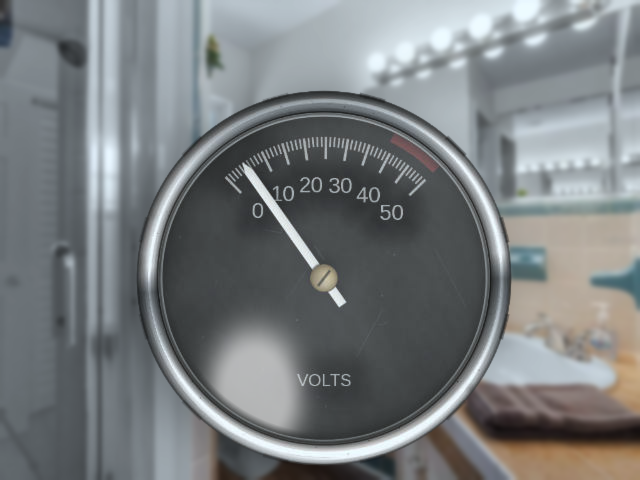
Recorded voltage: 5
